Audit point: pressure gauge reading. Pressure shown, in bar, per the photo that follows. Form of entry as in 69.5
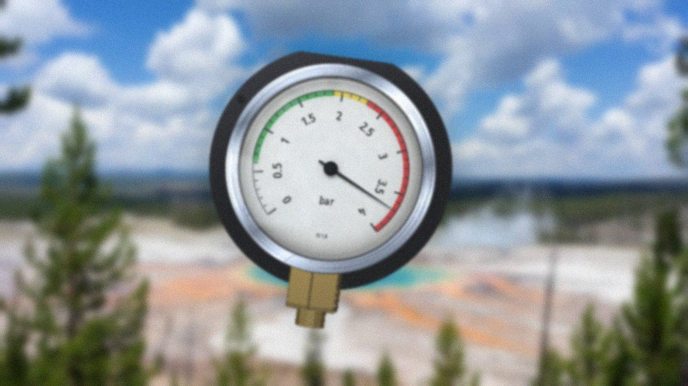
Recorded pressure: 3.7
